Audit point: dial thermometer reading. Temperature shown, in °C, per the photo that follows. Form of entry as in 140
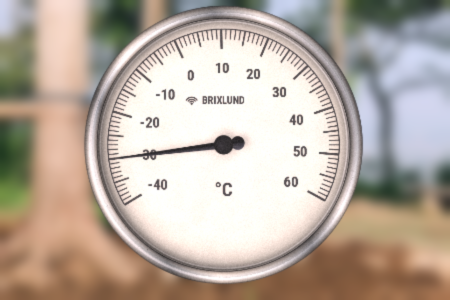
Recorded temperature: -30
